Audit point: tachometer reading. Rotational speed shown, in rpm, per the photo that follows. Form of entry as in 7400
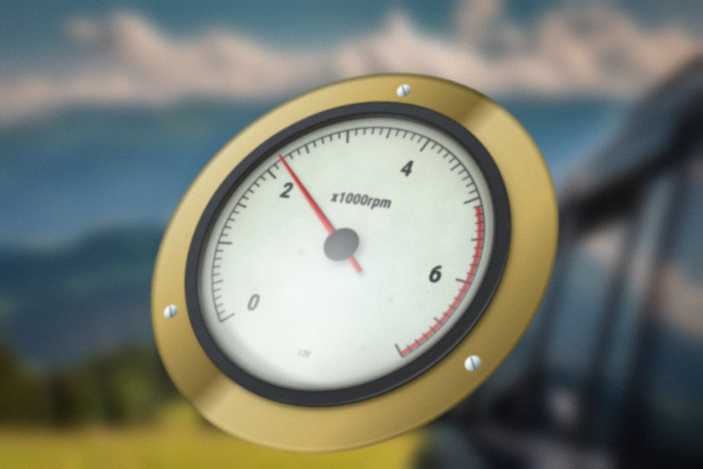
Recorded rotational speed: 2200
